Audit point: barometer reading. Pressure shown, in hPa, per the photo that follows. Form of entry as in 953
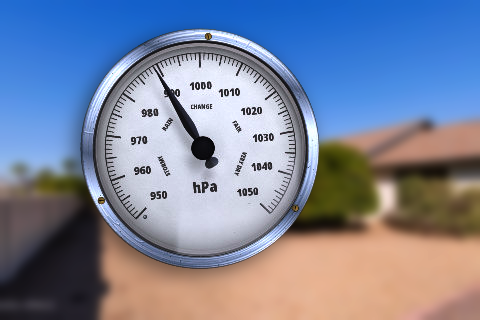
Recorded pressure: 989
